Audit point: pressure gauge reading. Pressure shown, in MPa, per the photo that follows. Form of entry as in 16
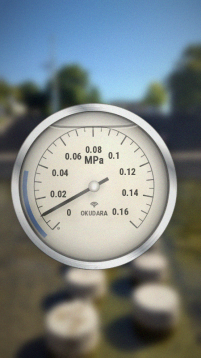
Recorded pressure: 0.01
